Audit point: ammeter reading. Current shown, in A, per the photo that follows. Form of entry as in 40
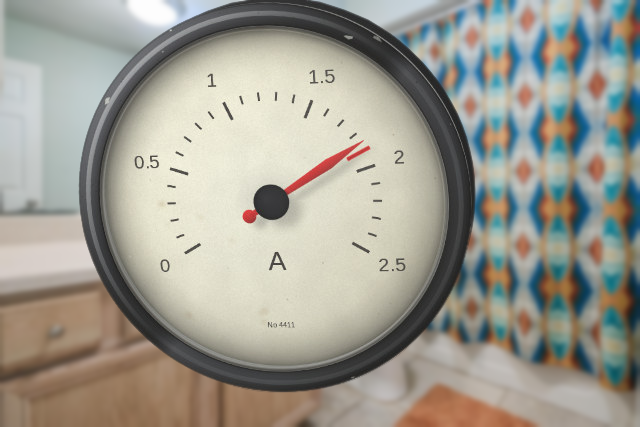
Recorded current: 1.85
